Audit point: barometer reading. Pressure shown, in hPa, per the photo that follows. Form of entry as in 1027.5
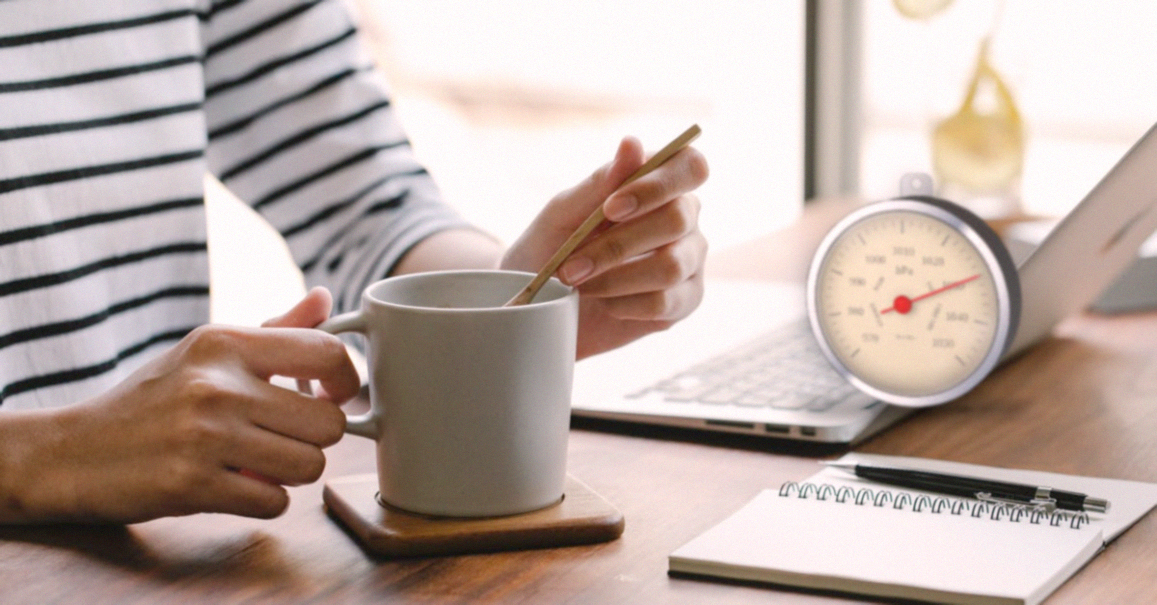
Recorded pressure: 1030
